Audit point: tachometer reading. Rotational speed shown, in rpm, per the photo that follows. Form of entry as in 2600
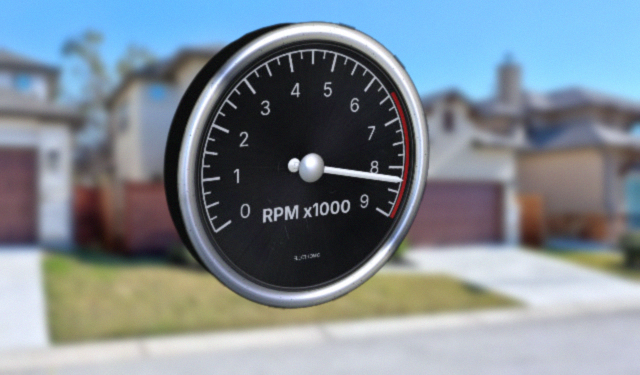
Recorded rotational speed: 8250
